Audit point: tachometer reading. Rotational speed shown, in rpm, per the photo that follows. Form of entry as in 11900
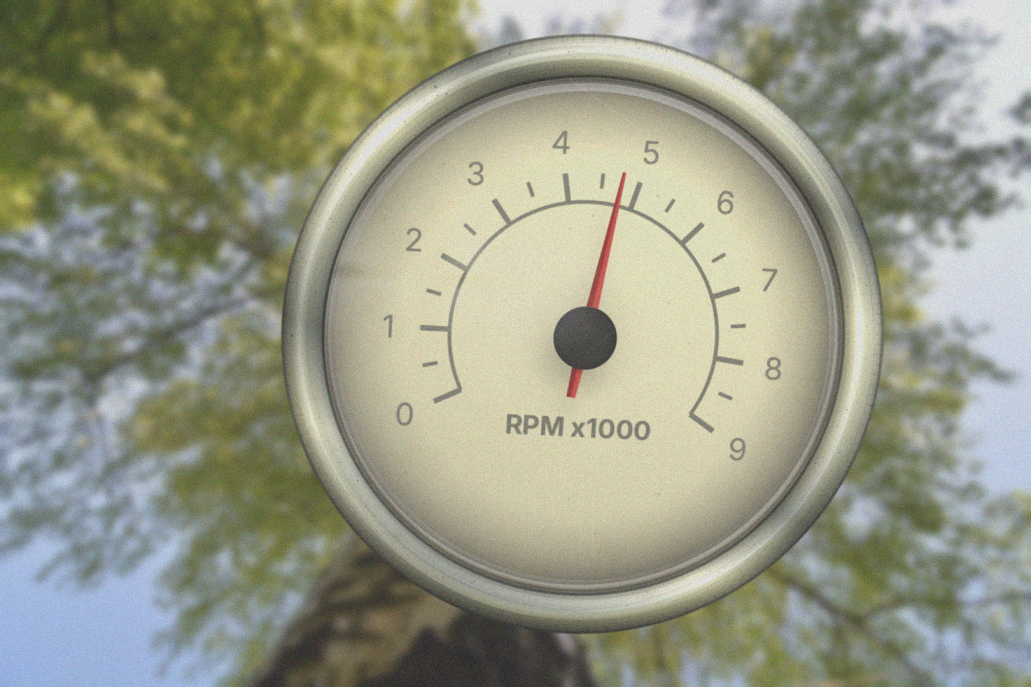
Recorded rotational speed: 4750
